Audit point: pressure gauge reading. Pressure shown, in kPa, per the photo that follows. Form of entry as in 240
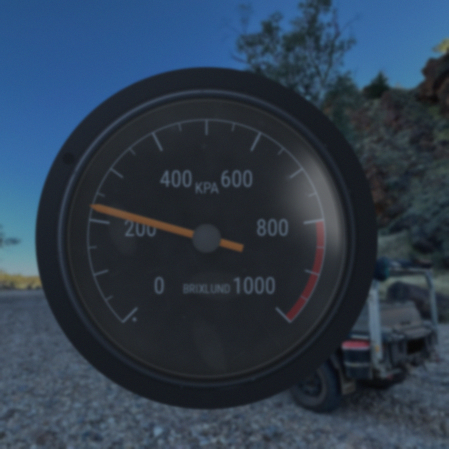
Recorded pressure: 225
